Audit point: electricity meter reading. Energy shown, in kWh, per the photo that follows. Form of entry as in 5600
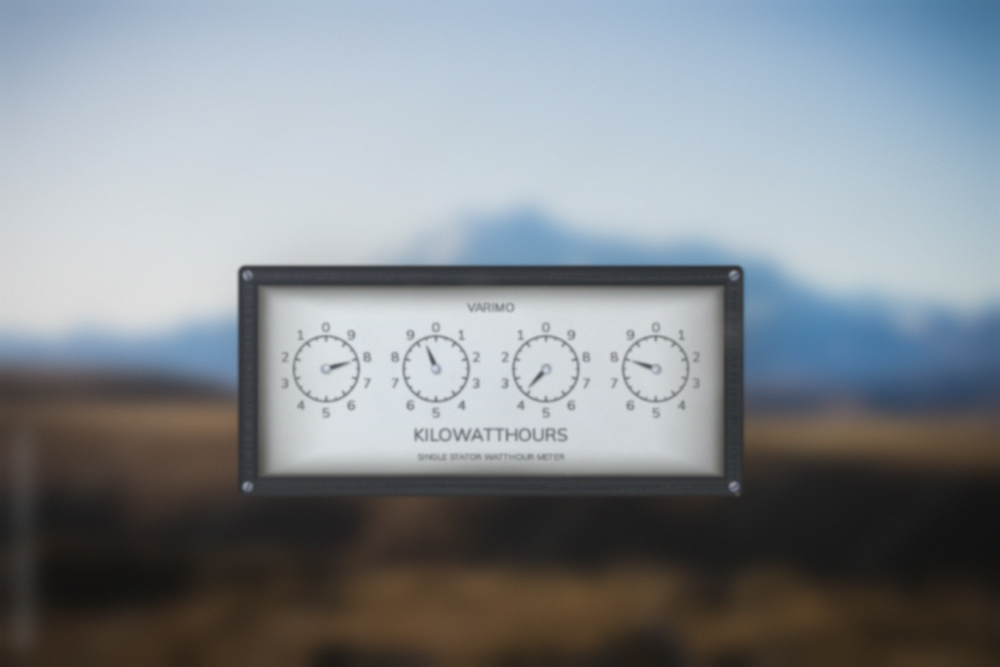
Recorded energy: 7938
